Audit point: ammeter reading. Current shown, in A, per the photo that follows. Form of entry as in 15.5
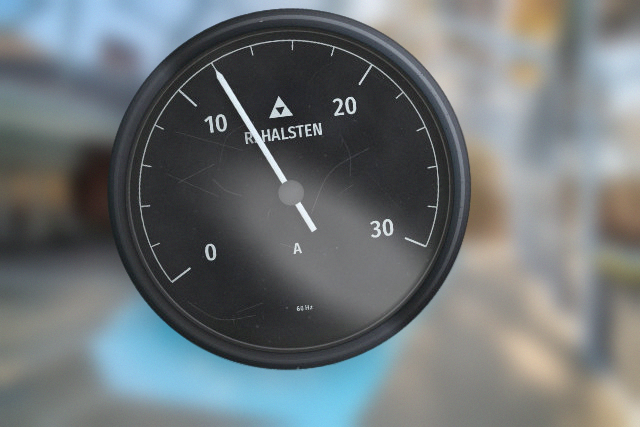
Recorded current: 12
